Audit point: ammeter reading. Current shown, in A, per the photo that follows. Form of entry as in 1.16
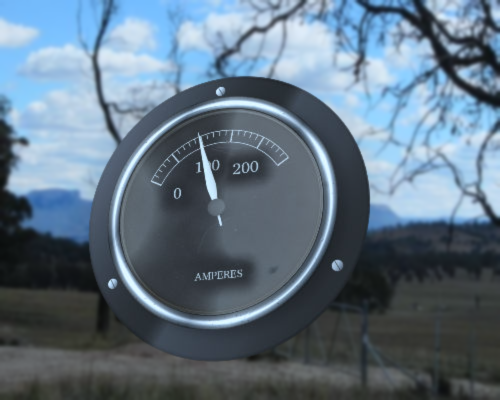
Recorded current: 100
